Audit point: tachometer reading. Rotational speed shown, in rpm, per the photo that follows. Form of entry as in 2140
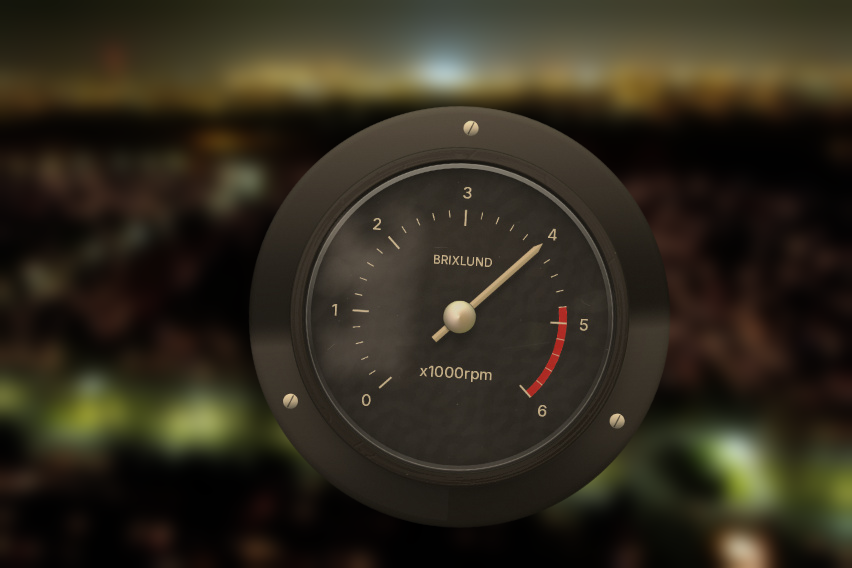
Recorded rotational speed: 4000
